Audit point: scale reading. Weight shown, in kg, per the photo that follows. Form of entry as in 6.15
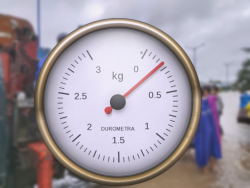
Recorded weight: 0.2
